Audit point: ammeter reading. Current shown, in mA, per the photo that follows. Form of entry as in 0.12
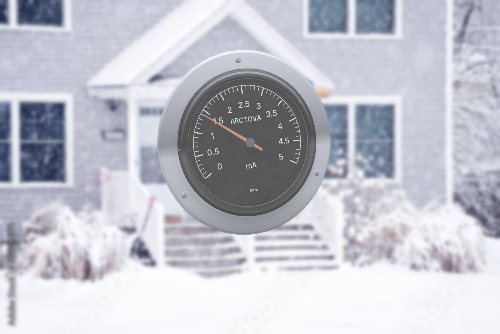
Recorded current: 1.4
